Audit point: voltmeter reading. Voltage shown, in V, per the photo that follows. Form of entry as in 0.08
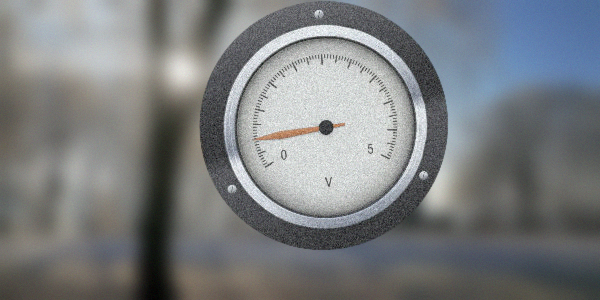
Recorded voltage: 0.5
